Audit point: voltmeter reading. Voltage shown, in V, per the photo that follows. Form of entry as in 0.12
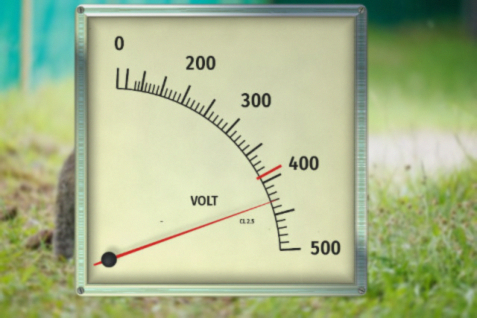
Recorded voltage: 430
